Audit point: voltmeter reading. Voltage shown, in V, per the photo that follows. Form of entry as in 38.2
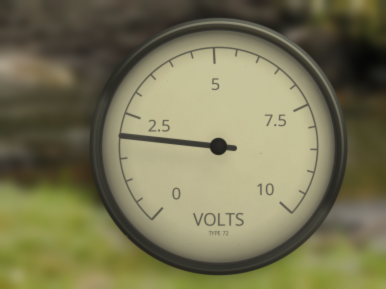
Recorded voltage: 2
